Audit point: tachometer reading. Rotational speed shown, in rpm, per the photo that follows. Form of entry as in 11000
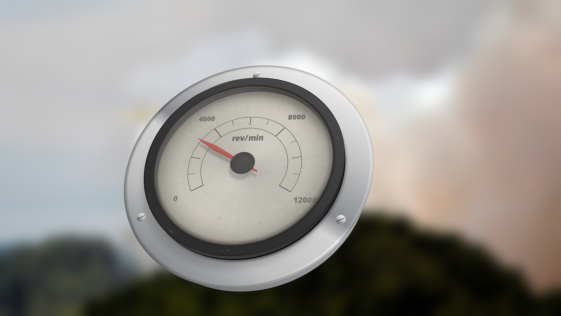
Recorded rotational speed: 3000
